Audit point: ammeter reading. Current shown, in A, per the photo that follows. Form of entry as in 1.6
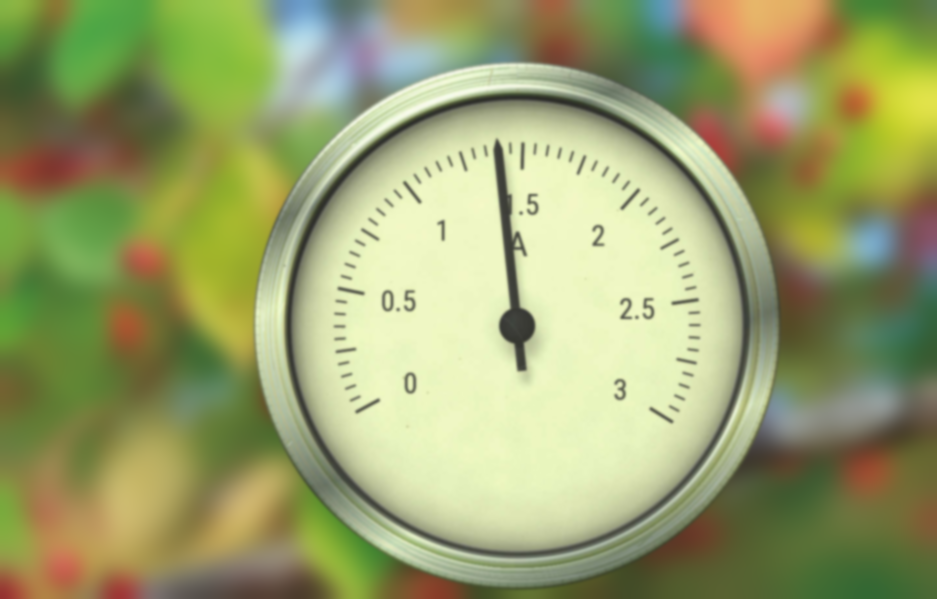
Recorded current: 1.4
